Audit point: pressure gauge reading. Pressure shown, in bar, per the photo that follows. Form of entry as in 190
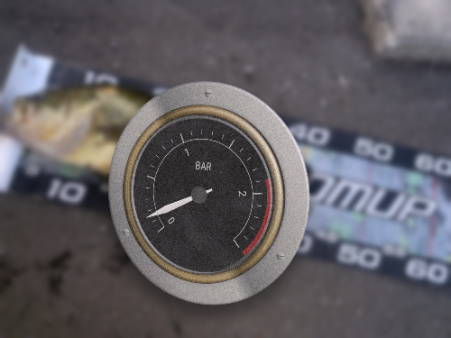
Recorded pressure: 0.15
